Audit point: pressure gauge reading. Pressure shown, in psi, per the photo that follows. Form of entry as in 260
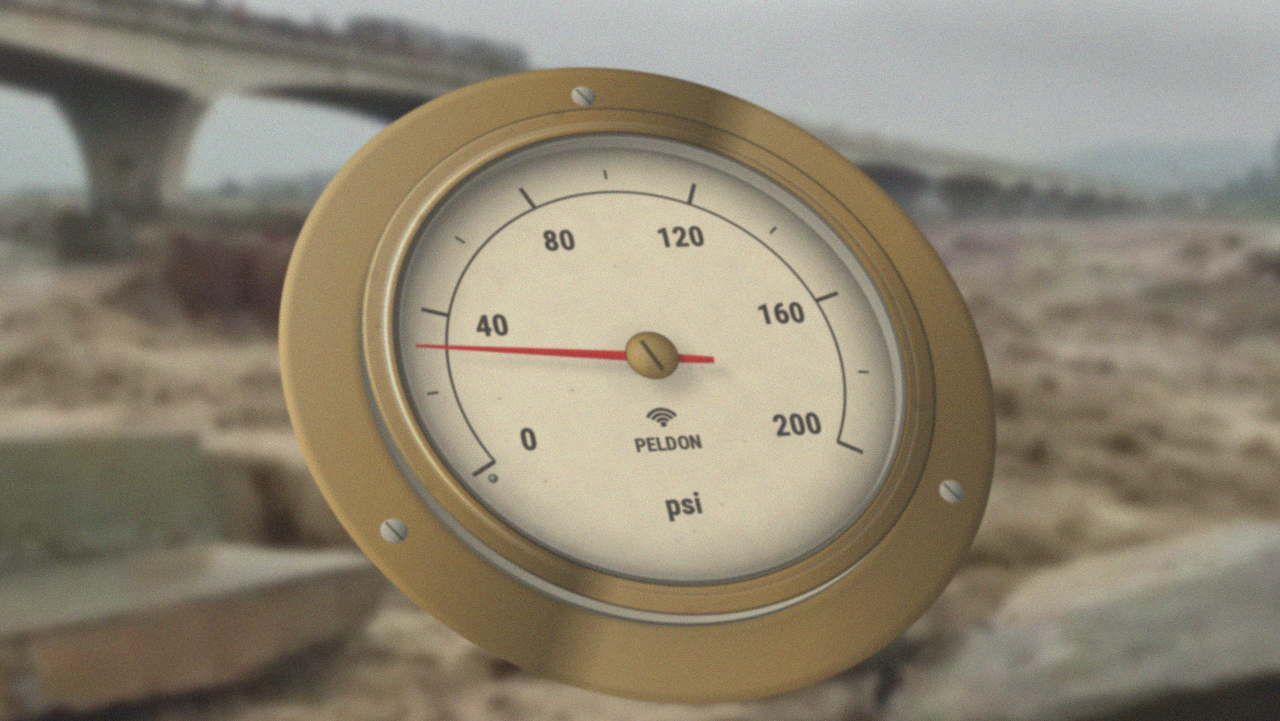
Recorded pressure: 30
